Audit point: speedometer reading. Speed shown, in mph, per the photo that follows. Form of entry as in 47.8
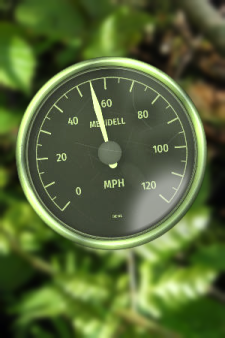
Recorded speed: 55
